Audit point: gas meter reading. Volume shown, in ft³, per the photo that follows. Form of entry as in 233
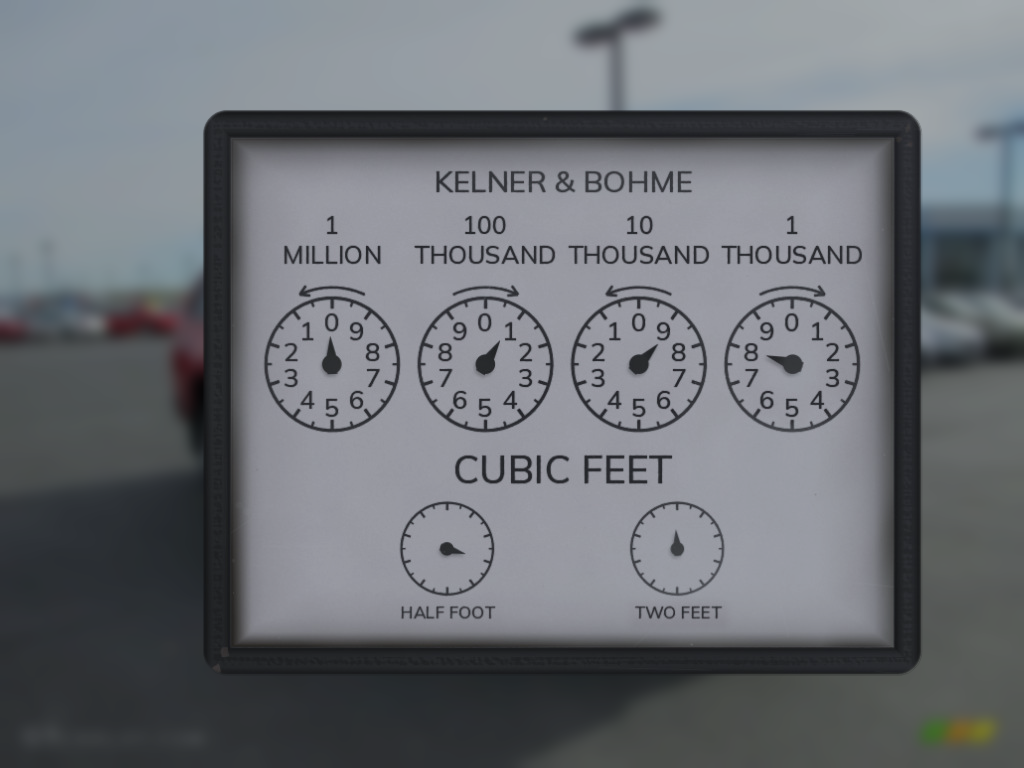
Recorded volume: 8800
